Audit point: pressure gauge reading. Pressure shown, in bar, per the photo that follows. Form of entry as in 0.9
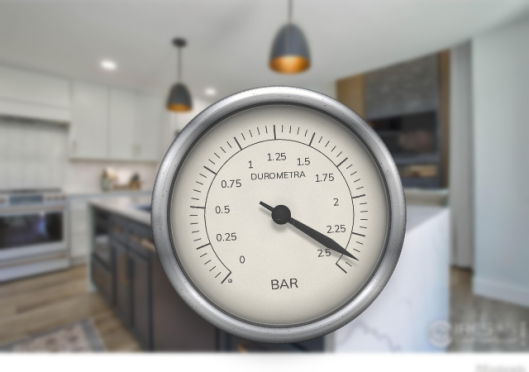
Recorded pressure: 2.4
